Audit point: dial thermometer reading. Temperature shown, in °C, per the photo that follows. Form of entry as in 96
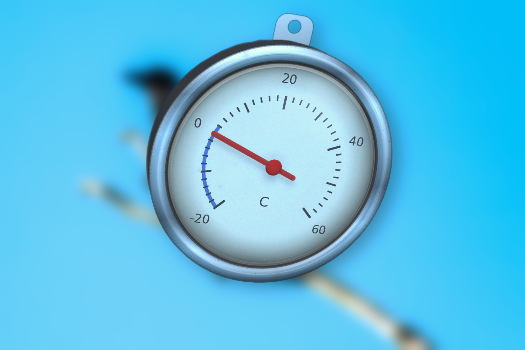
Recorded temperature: 0
